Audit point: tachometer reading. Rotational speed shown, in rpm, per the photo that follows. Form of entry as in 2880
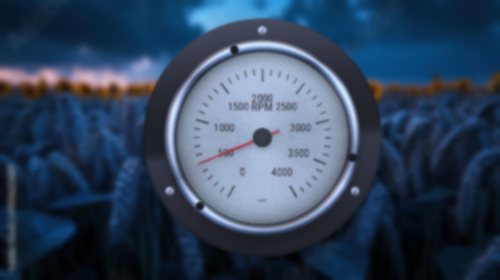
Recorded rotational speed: 500
